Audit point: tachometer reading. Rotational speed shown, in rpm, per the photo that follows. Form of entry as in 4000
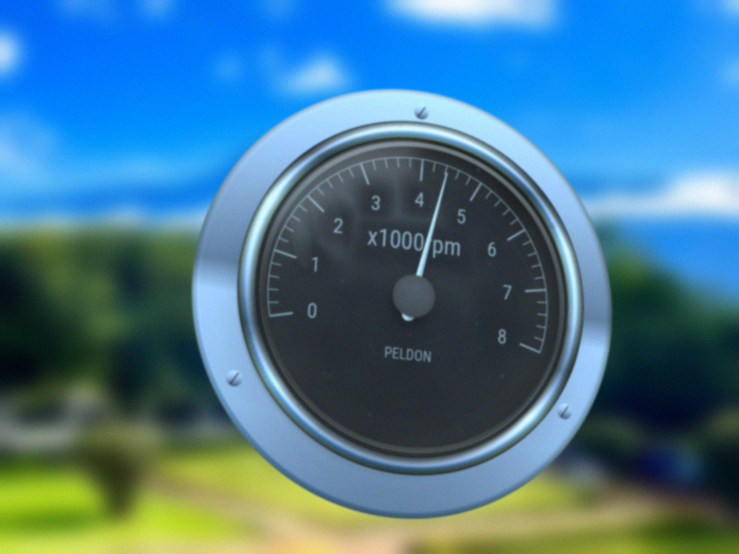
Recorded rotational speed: 4400
